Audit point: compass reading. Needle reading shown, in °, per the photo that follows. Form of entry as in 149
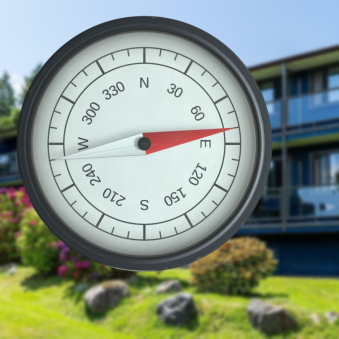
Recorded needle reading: 80
